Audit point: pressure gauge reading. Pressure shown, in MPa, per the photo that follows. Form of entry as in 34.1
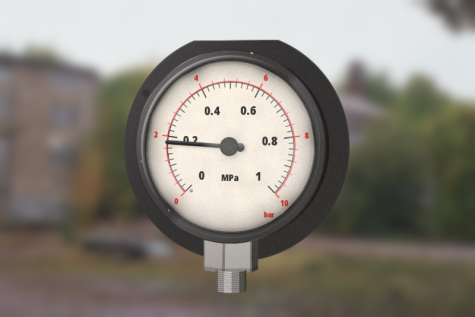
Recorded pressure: 0.18
